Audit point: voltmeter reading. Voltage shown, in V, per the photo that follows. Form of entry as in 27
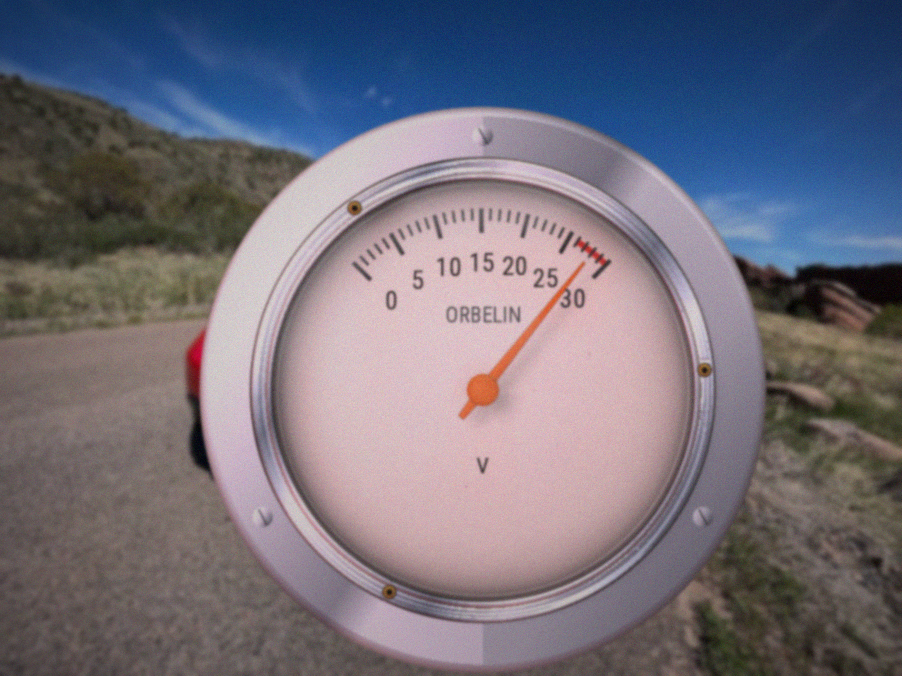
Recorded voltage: 28
